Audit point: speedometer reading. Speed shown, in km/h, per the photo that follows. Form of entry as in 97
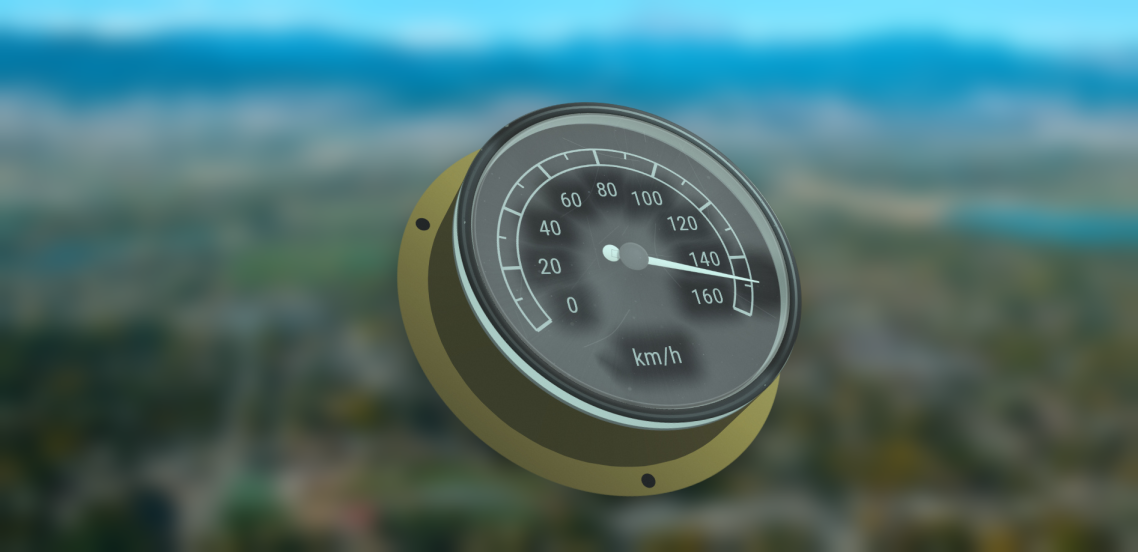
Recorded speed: 150
